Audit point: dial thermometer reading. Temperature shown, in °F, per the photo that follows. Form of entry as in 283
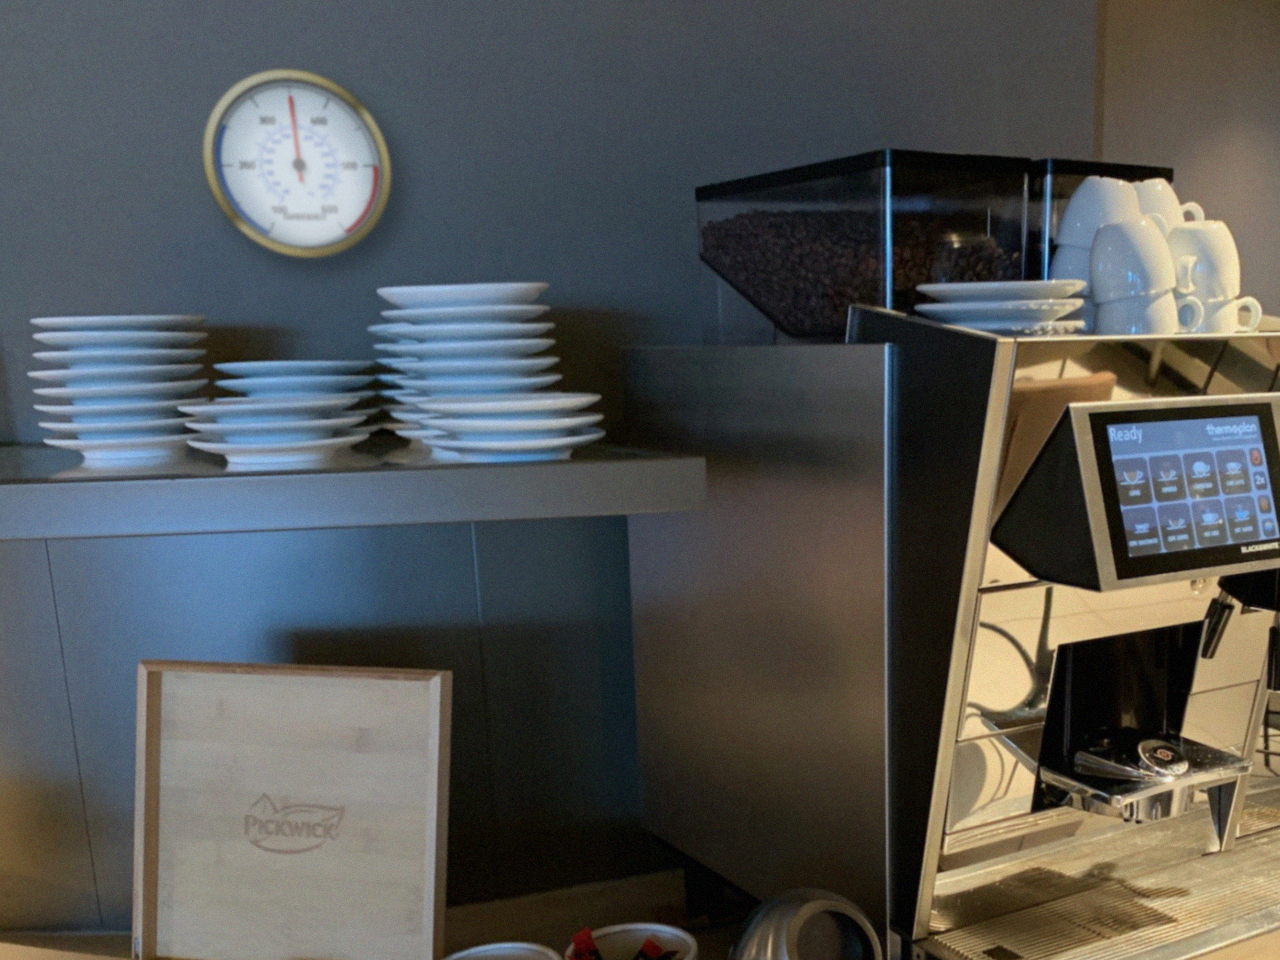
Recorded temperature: 350
